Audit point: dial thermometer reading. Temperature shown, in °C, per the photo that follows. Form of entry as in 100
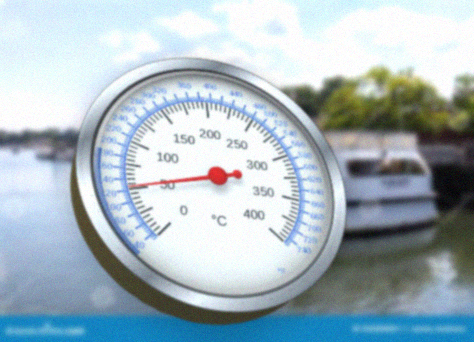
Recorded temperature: 50
